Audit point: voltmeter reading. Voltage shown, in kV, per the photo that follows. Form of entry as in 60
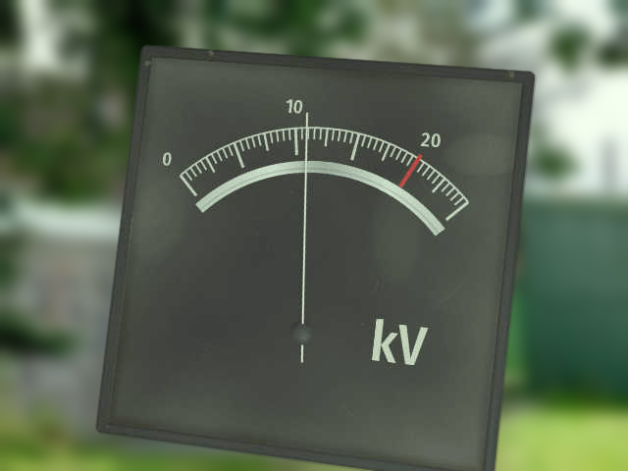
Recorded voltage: 11
